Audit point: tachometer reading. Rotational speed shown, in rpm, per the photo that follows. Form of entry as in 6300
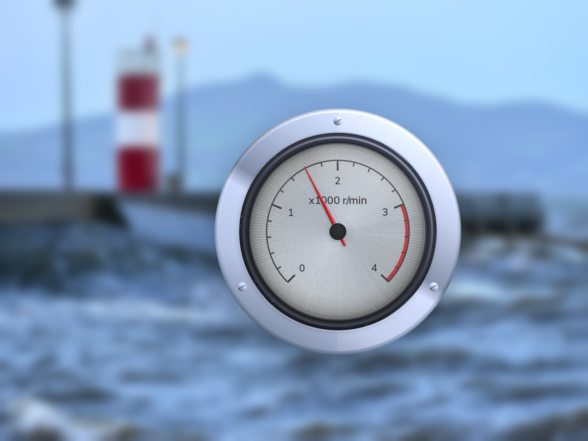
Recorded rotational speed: 1600
